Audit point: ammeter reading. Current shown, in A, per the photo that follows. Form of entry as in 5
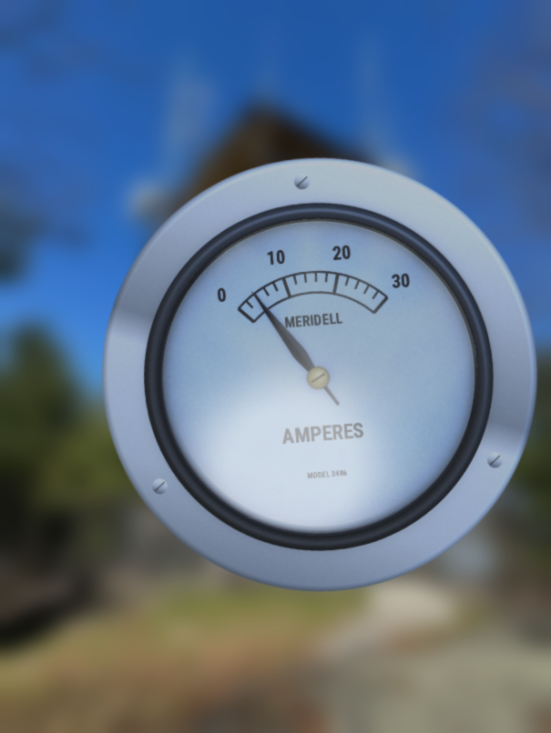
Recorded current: 4
